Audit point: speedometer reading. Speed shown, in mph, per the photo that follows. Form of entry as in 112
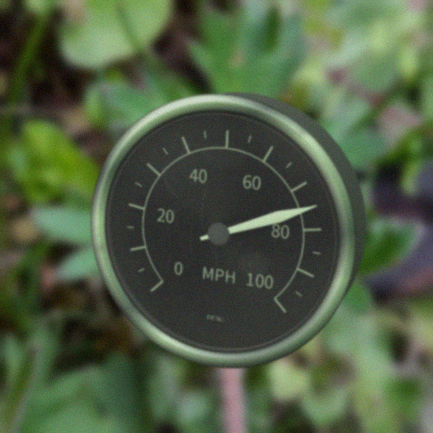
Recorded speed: 75
